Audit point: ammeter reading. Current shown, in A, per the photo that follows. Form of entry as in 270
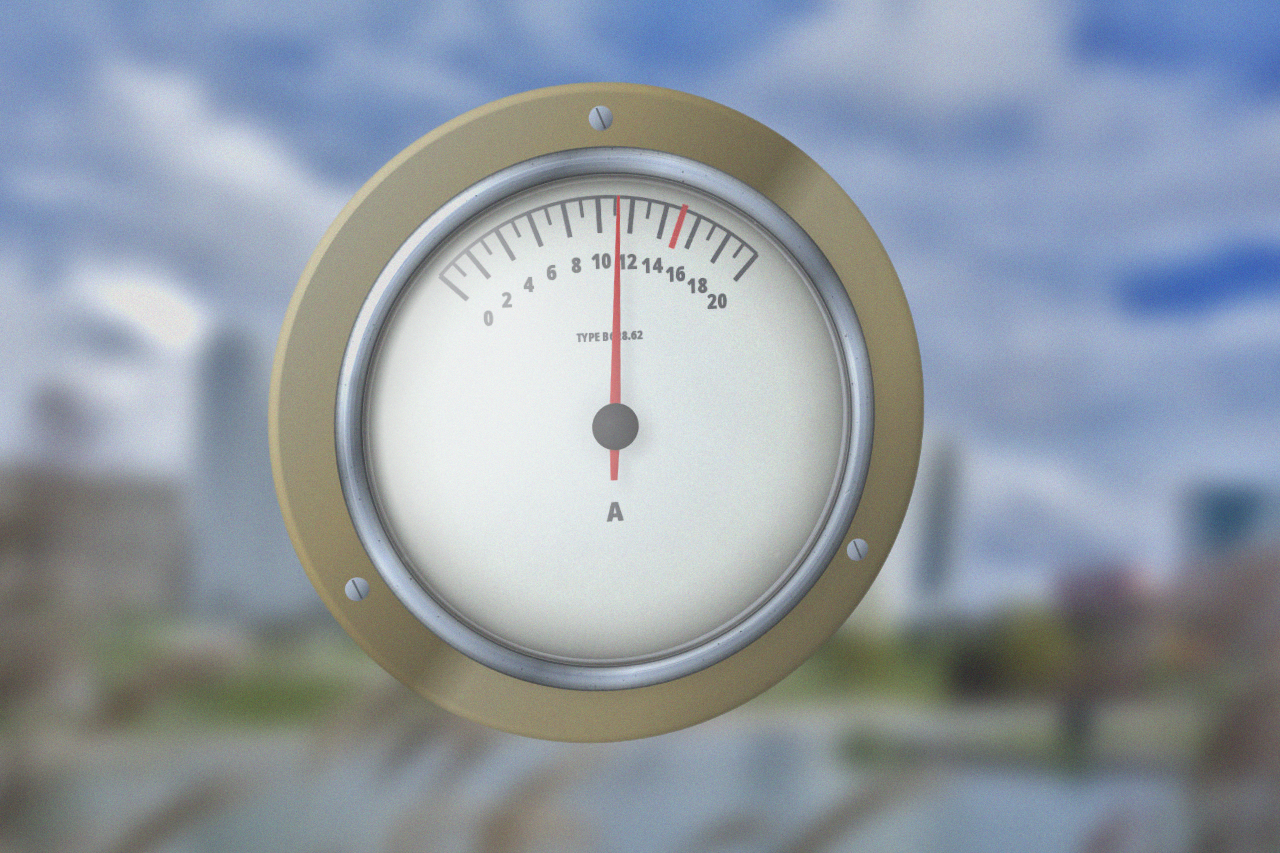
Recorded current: 11
